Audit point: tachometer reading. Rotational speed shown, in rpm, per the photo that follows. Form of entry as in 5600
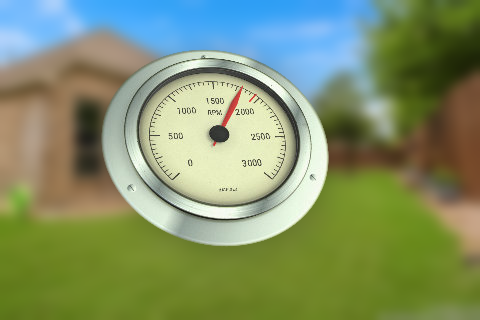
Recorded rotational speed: 1800
